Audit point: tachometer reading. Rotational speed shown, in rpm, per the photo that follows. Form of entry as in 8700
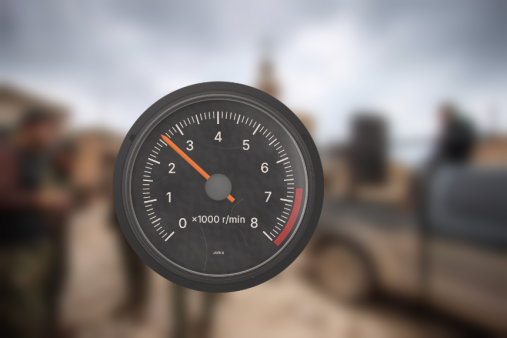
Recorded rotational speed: 2600
